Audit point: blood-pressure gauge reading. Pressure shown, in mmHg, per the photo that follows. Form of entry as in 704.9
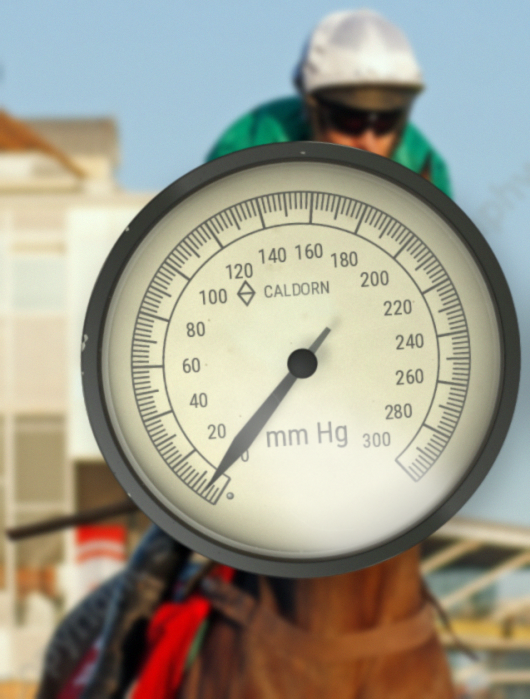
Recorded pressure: 6
